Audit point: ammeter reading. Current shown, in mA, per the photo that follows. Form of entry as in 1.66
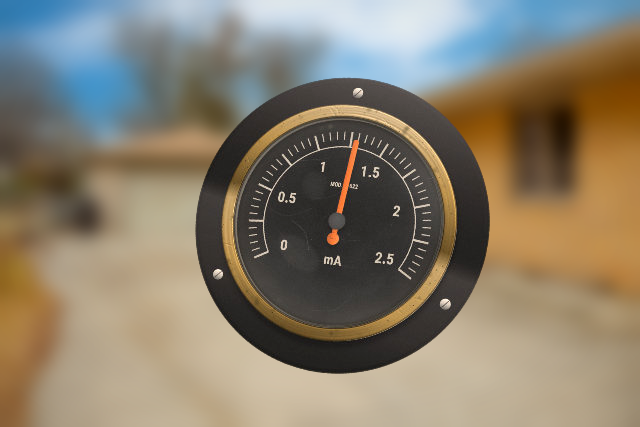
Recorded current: 1.3
